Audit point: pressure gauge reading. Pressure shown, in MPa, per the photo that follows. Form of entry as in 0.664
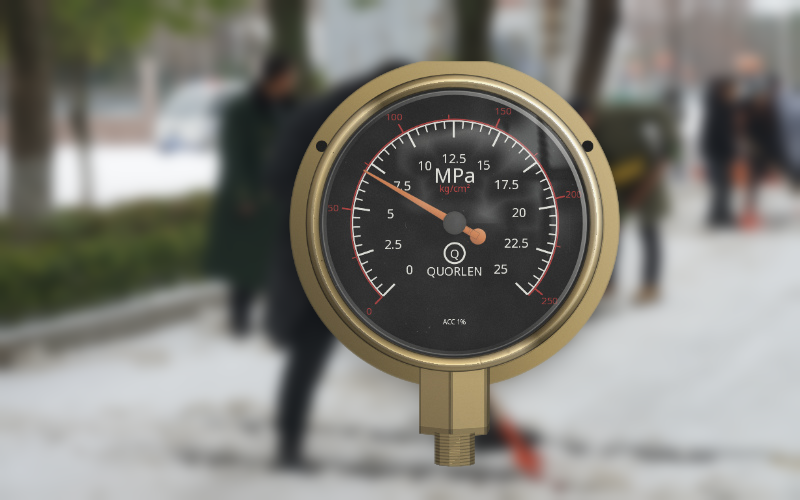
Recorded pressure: 7
